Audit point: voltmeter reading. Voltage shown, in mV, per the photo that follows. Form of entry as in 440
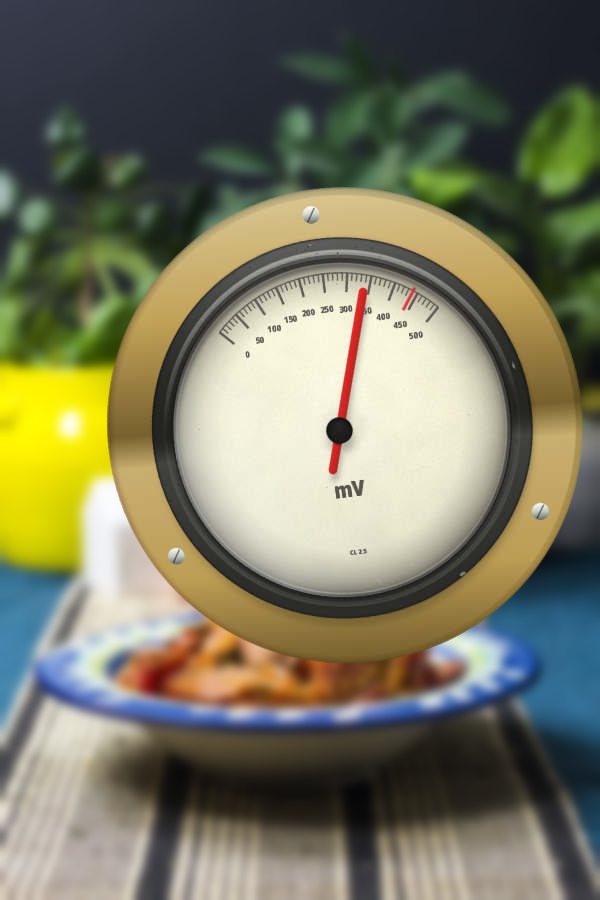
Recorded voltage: 340
